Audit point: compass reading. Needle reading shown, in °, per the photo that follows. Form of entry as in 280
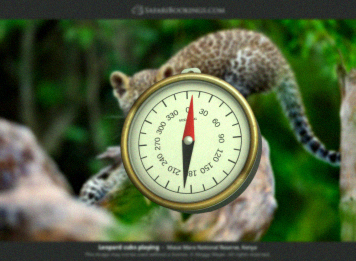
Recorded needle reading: 7.5
